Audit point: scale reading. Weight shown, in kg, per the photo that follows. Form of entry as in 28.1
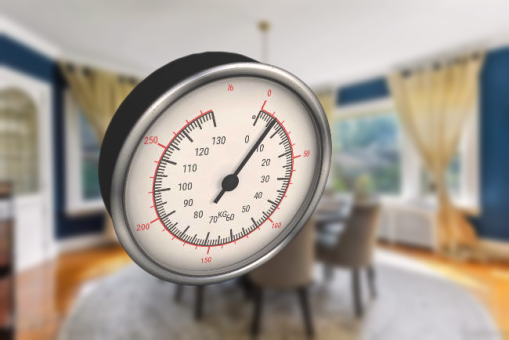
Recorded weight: 5
